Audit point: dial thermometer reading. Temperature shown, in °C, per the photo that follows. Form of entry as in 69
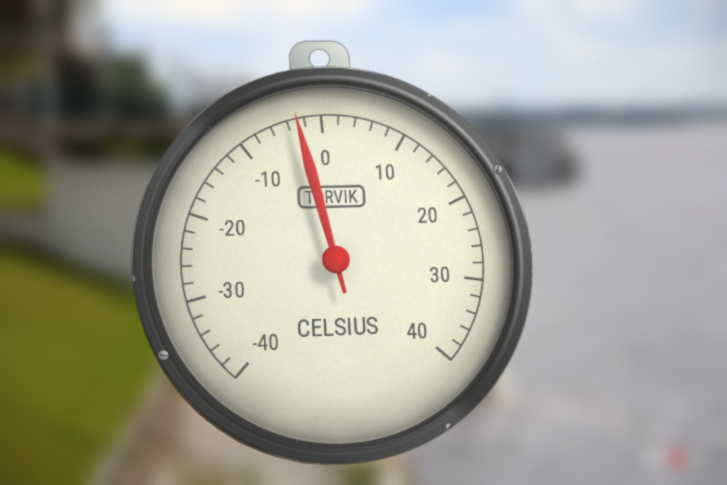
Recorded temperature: -3
